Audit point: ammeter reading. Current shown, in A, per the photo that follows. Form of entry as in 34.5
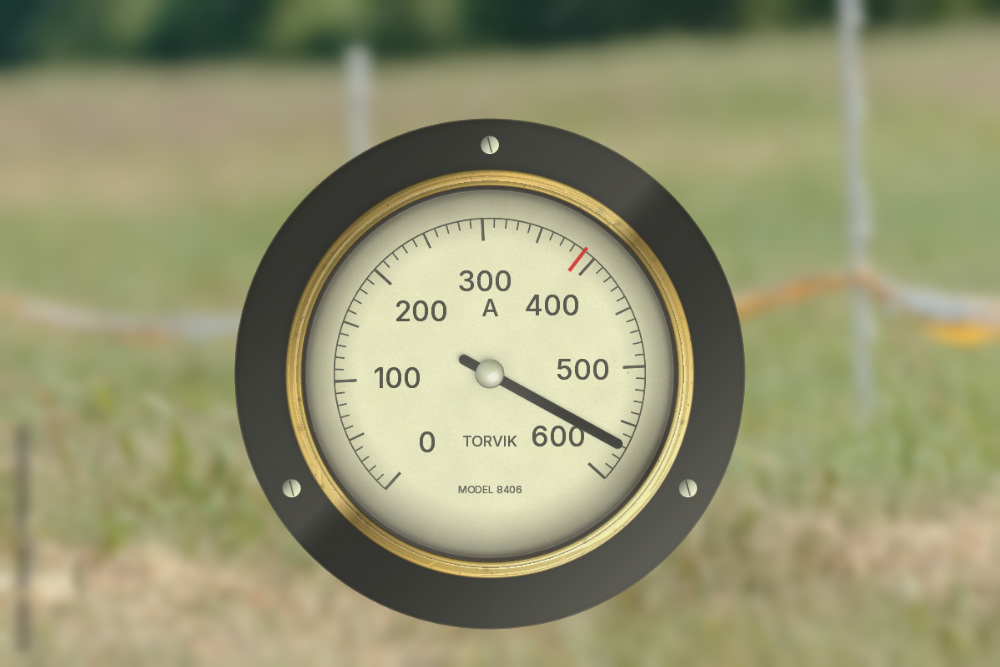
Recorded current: 570
